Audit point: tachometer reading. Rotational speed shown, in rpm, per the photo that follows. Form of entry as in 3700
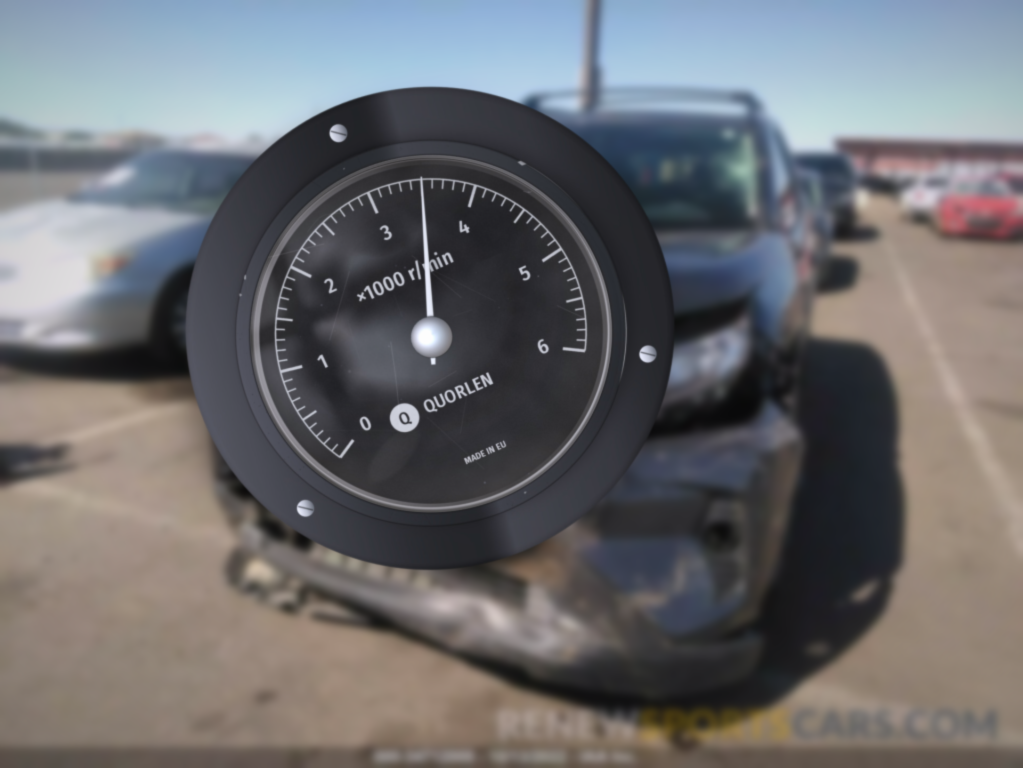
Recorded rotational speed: 3500
